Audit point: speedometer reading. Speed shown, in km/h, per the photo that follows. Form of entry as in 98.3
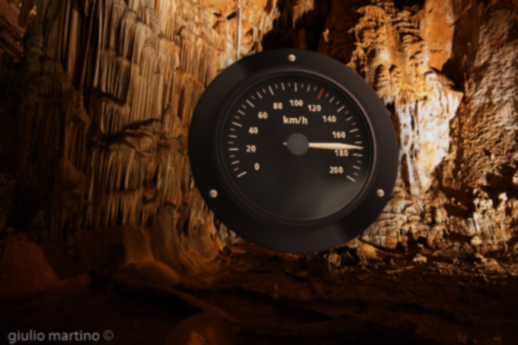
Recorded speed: 175
